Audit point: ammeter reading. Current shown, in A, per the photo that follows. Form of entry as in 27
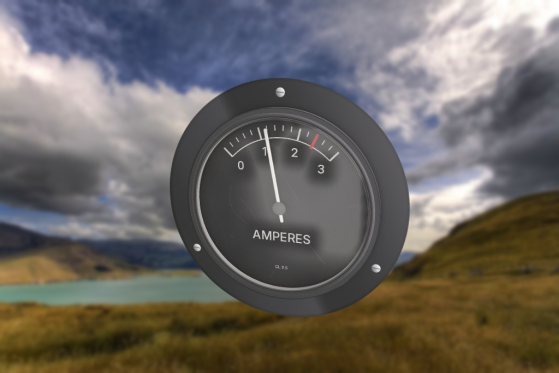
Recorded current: 1.2
